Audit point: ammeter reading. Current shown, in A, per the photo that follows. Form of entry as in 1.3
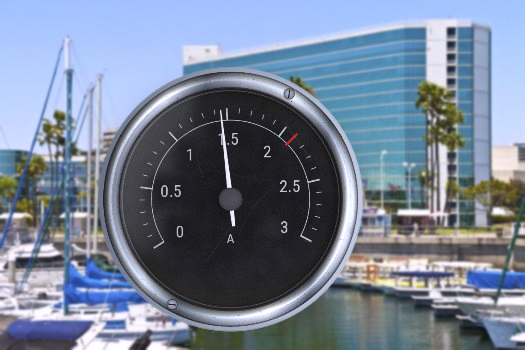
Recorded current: 1.45
